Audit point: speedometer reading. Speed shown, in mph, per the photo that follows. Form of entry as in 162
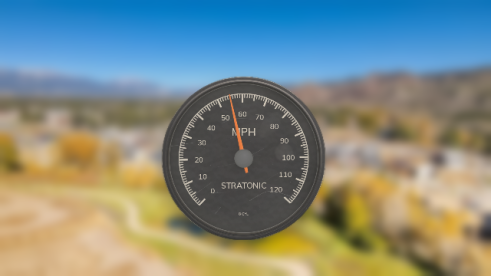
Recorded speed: 55
